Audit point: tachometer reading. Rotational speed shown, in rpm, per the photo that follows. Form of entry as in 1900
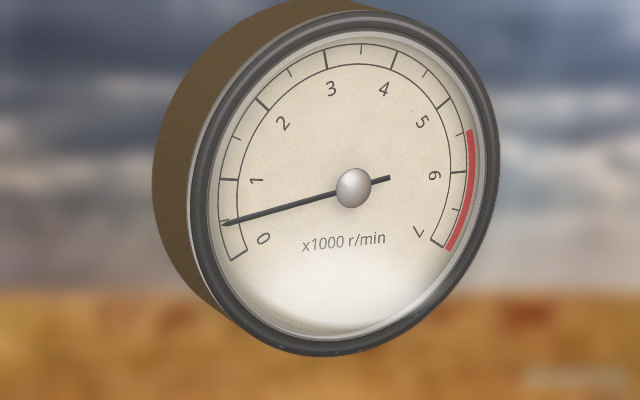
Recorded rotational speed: 500
